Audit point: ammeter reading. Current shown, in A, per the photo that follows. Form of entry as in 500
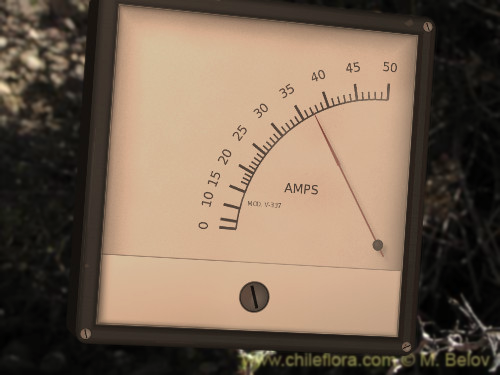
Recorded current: 37
